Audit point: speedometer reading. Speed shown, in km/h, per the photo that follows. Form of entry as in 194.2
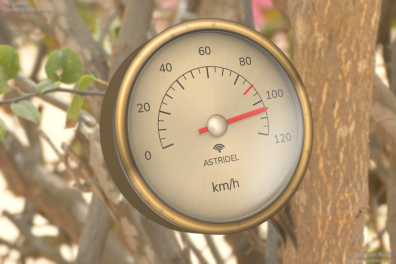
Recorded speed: 105
